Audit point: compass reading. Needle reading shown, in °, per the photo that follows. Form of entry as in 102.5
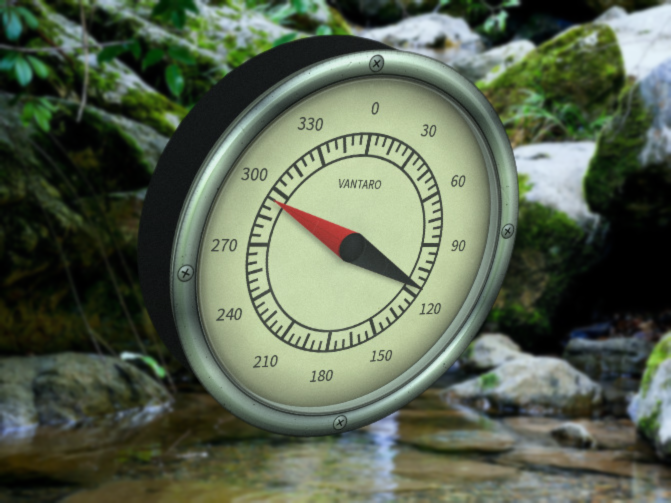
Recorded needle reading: 295
